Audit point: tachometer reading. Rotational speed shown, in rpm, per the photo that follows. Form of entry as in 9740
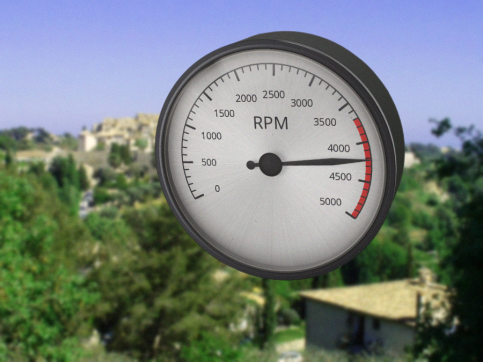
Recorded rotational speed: 4200
